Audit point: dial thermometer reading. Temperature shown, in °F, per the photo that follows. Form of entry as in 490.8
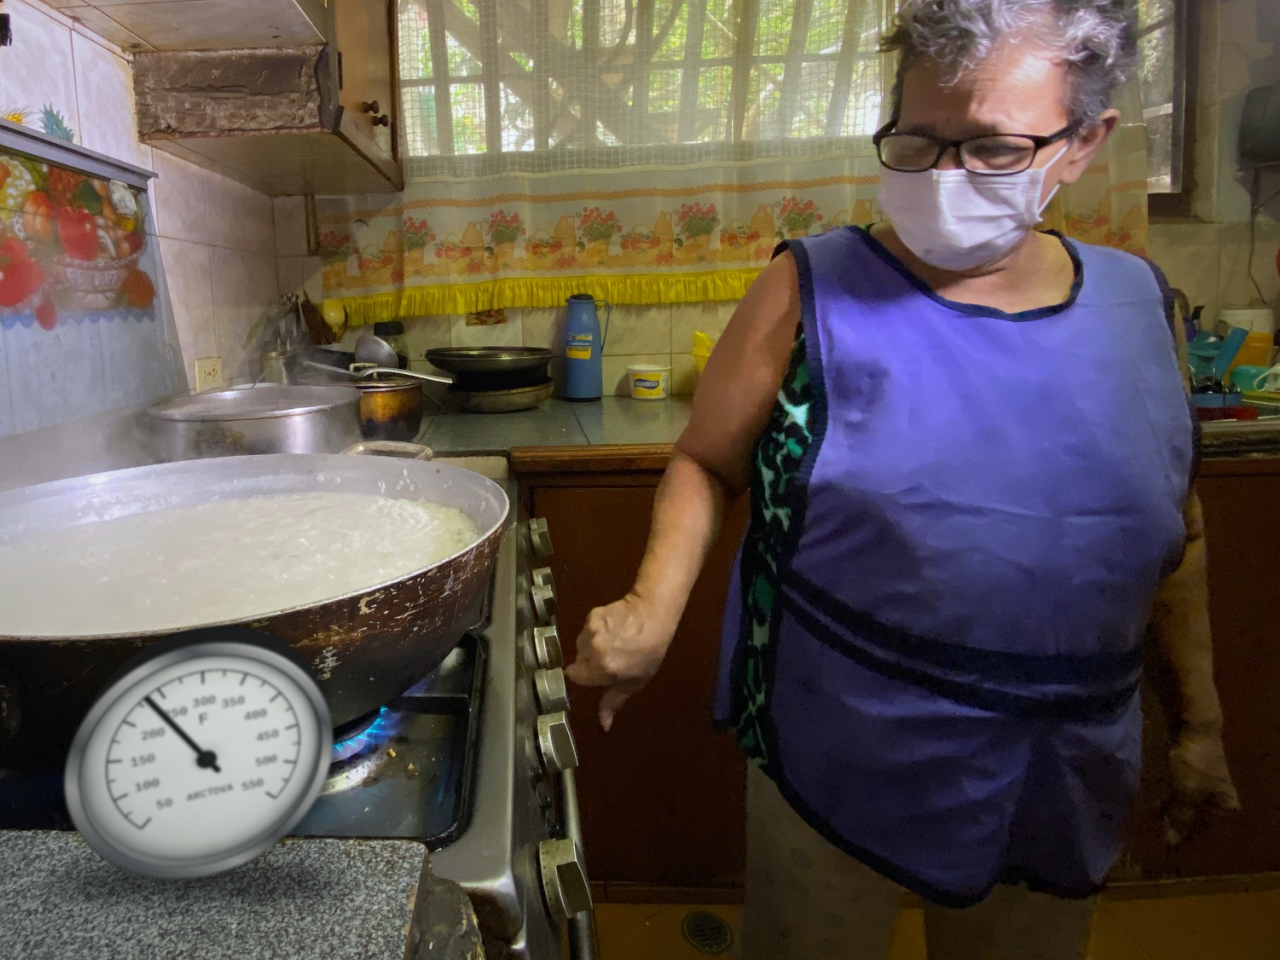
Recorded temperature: 237.5
